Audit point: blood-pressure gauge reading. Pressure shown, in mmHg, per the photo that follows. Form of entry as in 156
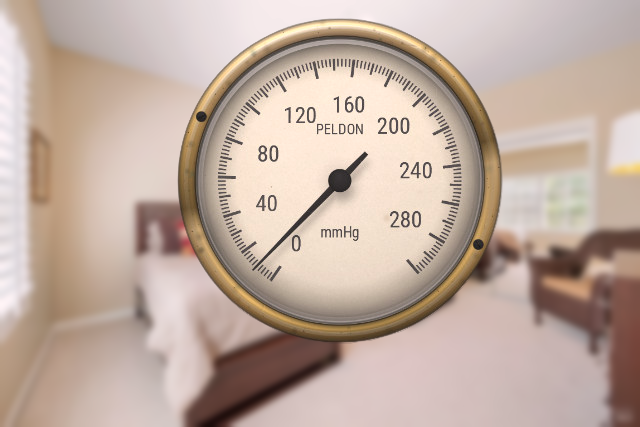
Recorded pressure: 10
